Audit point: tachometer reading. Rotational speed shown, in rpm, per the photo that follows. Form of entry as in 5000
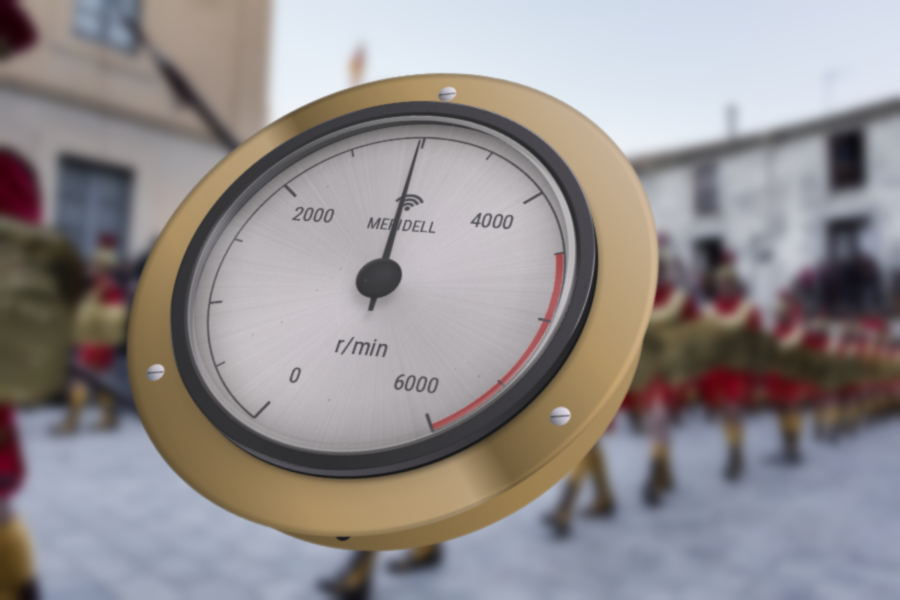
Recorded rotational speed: 3000
